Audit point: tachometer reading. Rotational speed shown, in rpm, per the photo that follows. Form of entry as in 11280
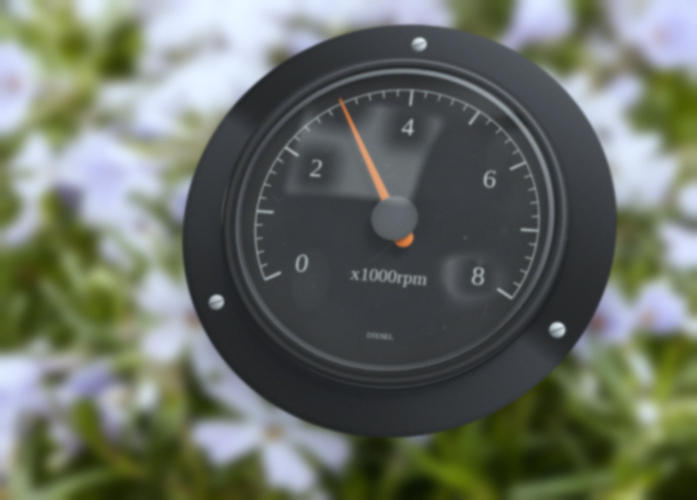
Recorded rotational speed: 3000
